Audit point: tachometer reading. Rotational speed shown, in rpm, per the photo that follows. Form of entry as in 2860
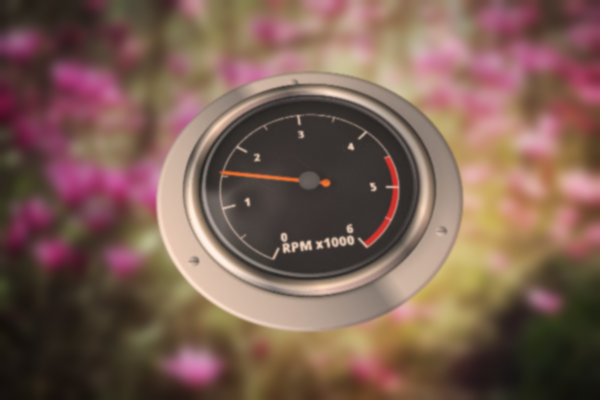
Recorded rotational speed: 1500
